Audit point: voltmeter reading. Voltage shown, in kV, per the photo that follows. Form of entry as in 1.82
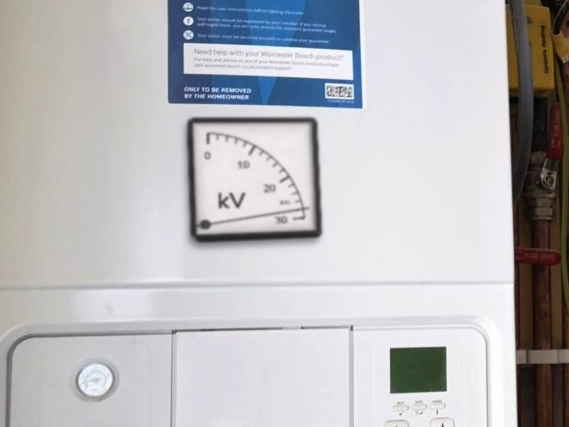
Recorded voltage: 28
